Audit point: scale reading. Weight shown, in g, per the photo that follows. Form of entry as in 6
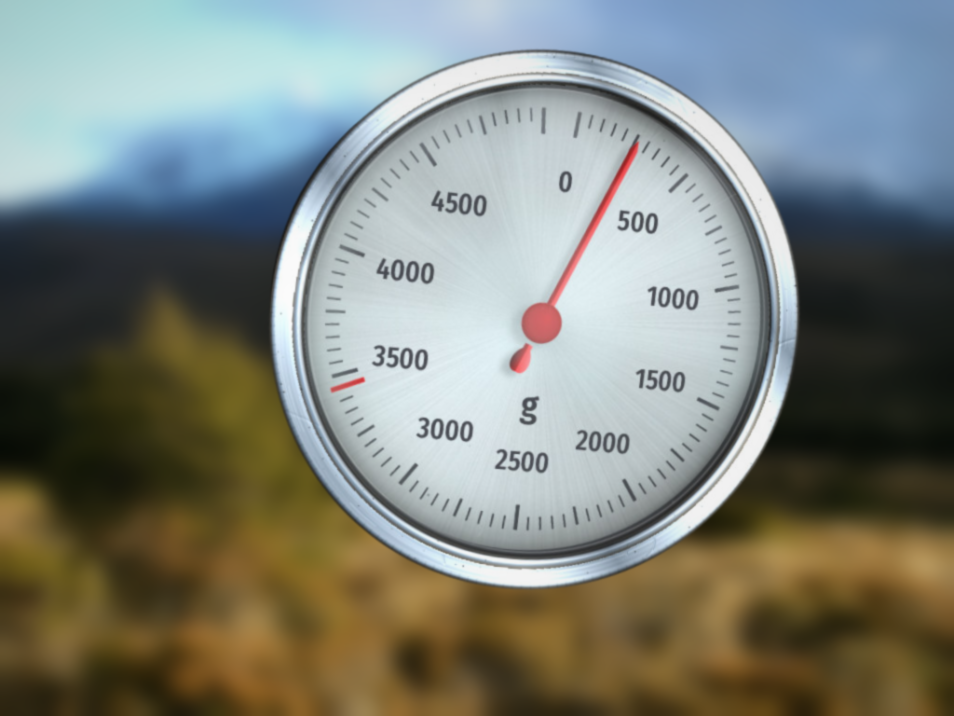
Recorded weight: 250
